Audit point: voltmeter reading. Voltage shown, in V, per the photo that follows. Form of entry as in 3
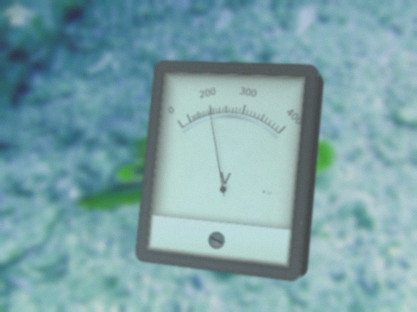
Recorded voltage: 200
